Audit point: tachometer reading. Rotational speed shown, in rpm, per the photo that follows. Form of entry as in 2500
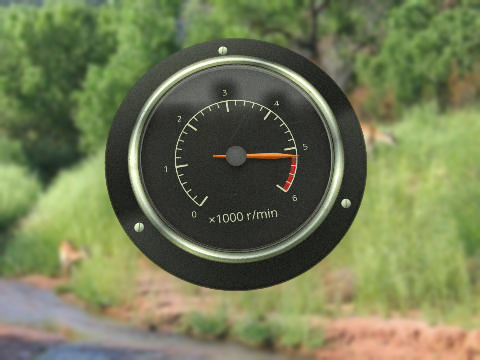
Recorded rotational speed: 5200
